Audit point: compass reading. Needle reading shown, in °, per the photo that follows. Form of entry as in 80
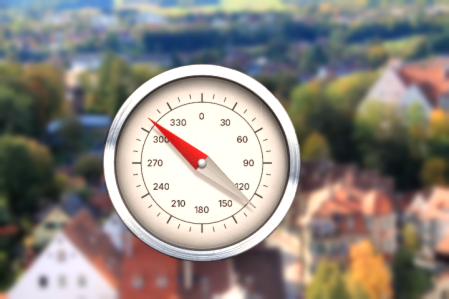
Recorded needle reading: 310
